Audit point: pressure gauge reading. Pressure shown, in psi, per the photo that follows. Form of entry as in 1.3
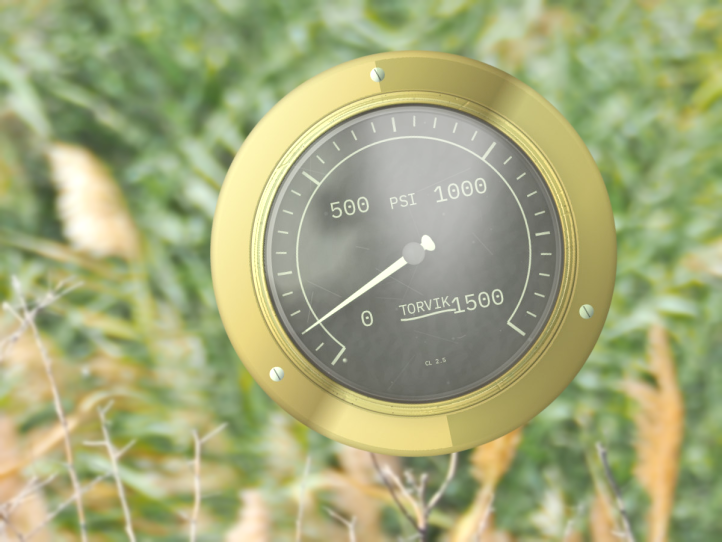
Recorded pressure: 100
